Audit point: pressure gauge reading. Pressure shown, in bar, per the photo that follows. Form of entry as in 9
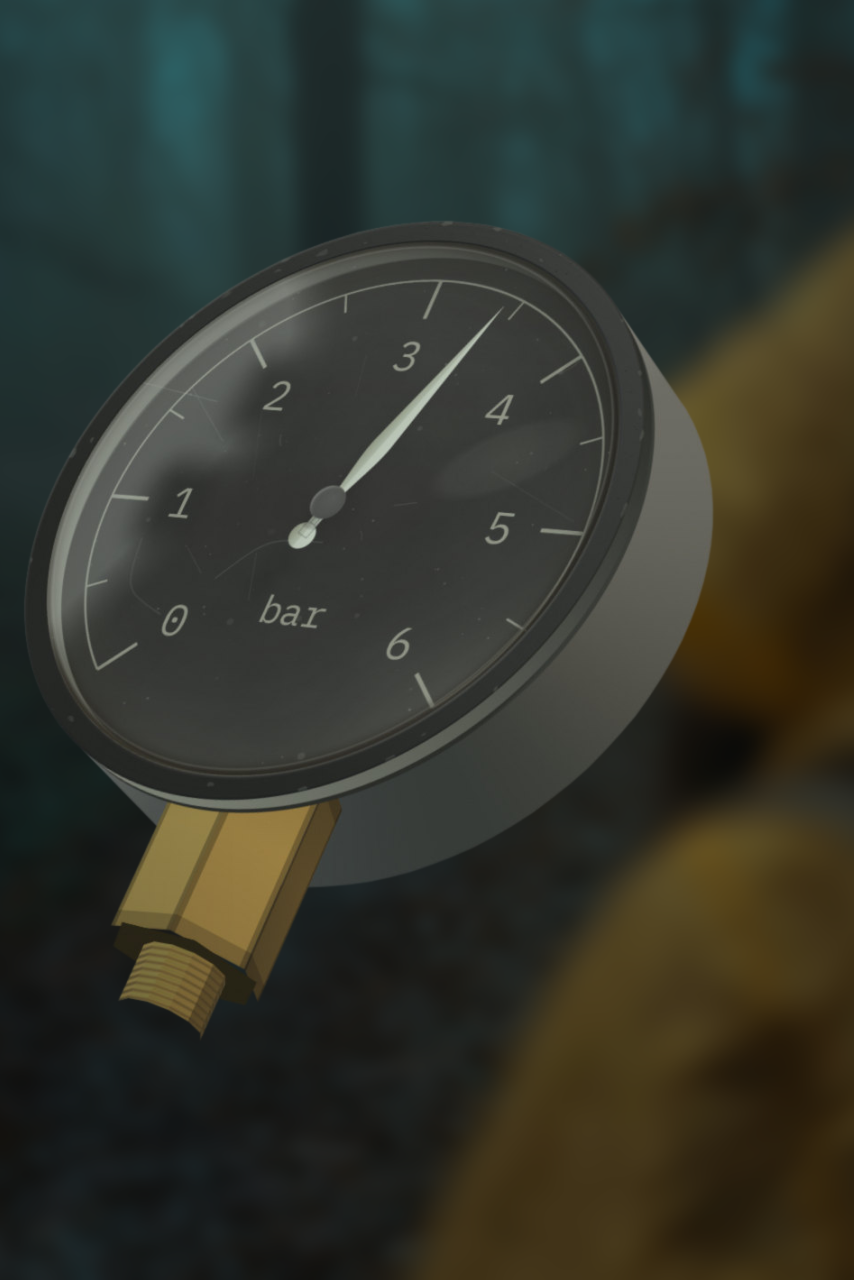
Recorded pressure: 3.5
